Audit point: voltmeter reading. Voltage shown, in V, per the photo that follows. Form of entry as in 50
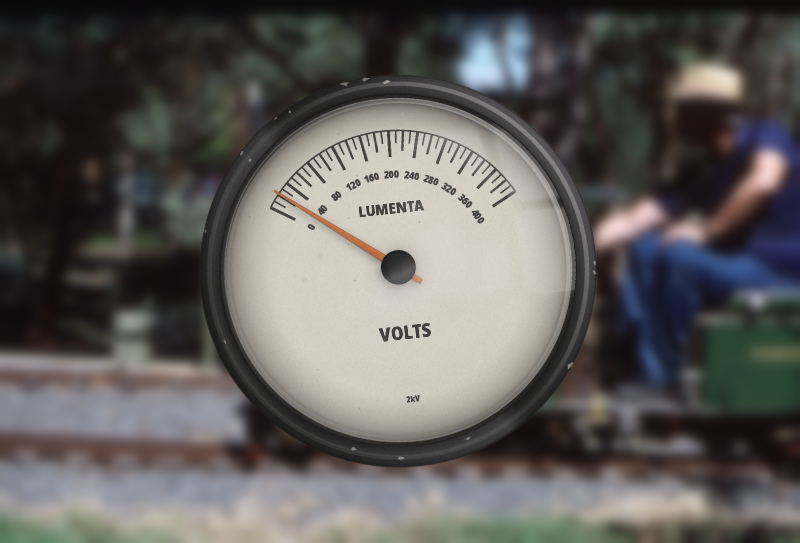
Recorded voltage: 20
